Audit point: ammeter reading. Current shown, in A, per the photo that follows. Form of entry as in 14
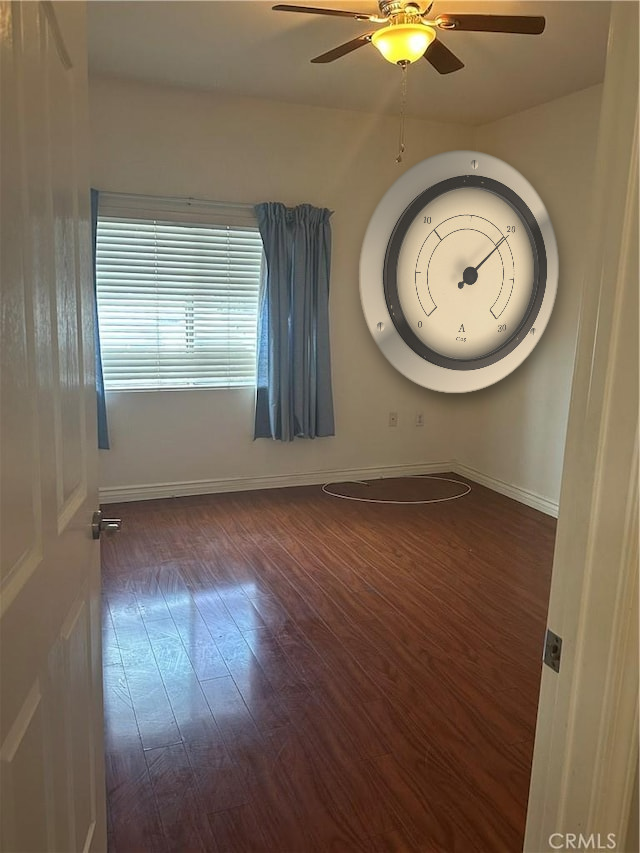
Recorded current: 20
